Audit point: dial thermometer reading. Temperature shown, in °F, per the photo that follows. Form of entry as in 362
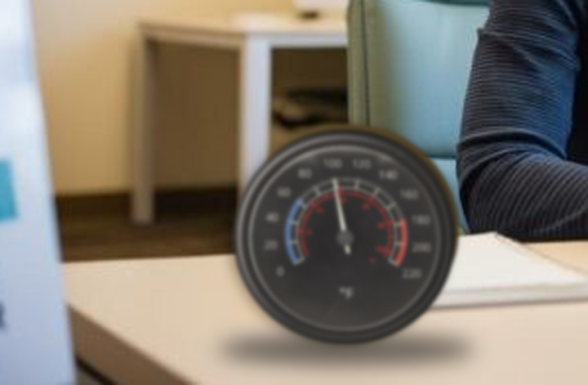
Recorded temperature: 100
